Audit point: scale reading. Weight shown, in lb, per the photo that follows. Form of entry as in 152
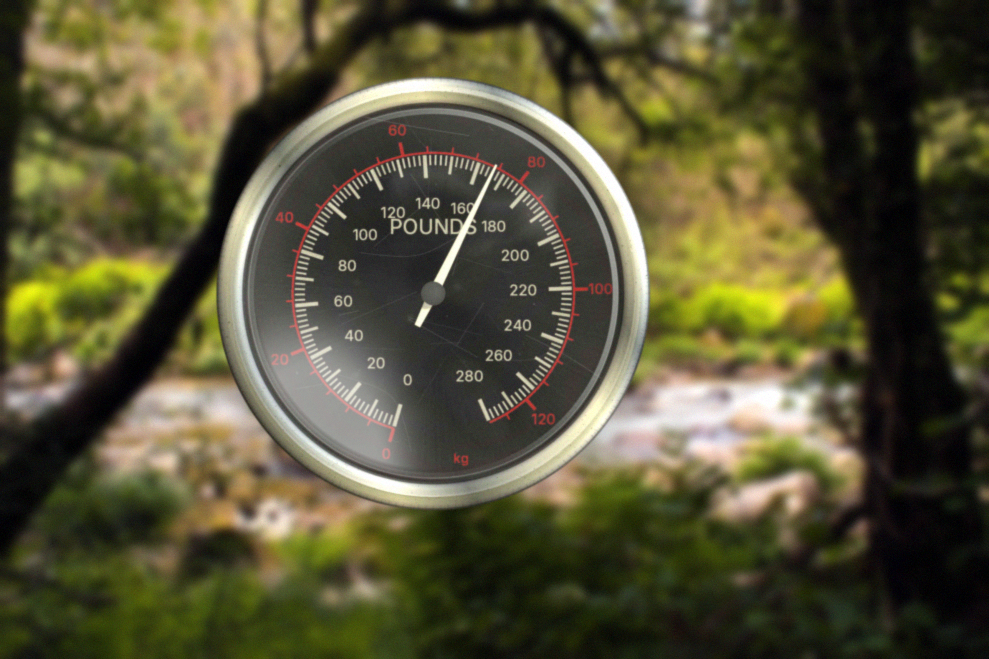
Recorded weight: 166
